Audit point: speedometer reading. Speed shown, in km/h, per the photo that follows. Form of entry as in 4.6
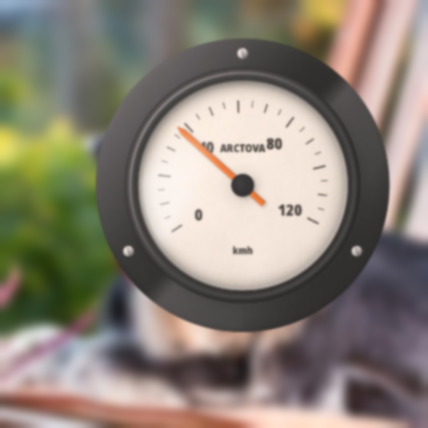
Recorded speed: 37.5
